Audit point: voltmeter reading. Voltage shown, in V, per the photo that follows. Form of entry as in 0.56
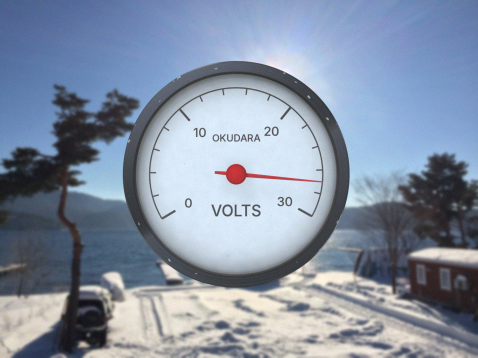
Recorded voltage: 27
